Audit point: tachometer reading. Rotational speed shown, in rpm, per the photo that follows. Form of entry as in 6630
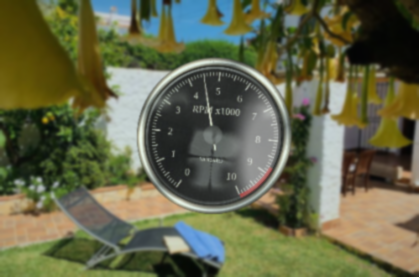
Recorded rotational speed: 4500
